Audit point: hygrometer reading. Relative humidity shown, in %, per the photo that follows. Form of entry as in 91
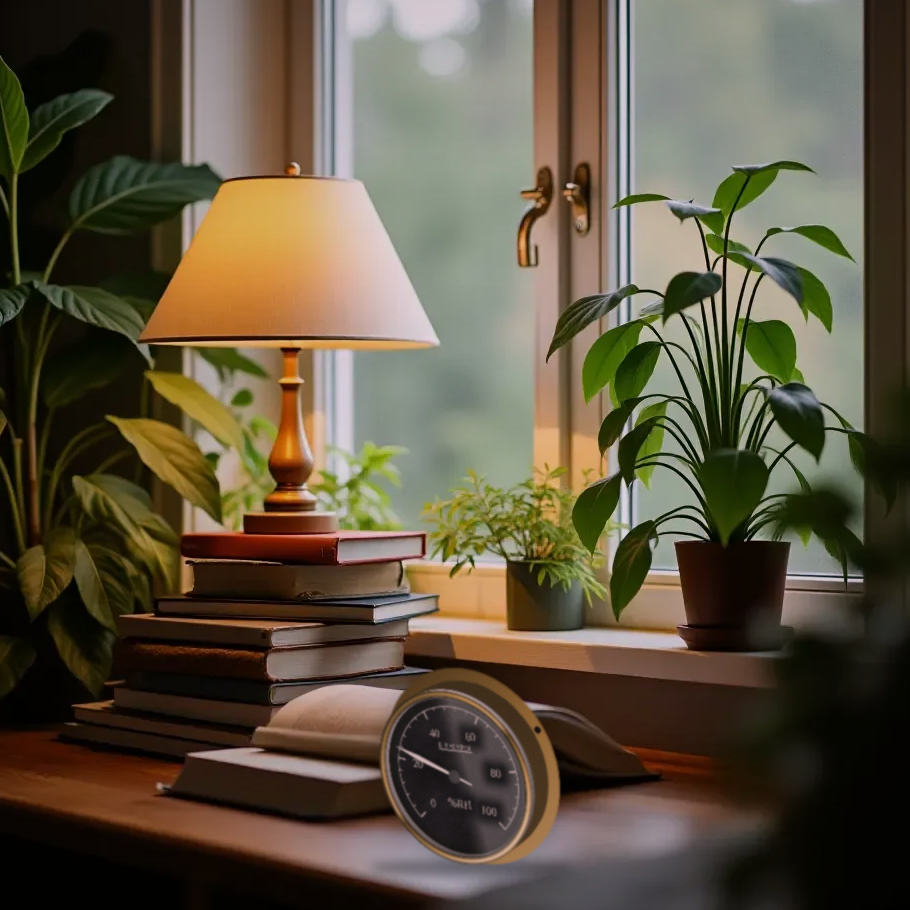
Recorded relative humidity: 24
